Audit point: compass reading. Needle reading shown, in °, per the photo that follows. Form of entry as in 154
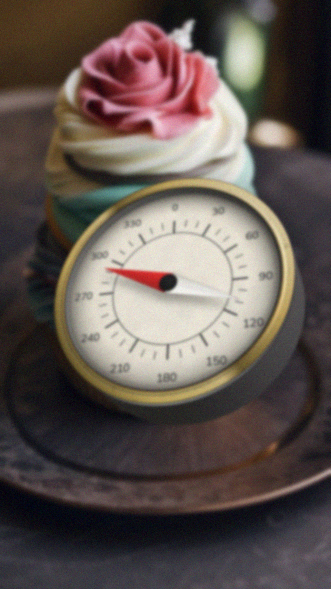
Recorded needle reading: 290
